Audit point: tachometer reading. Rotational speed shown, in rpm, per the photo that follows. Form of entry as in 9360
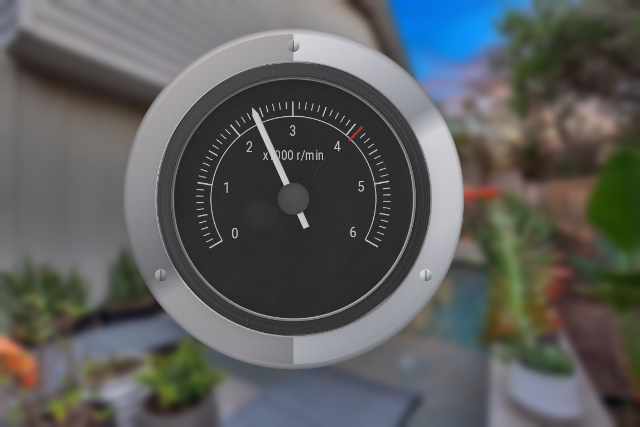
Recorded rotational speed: 2400
